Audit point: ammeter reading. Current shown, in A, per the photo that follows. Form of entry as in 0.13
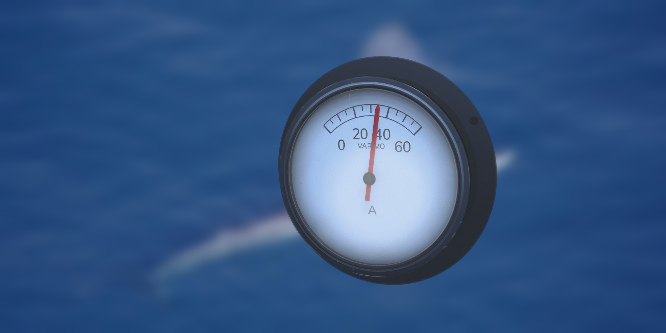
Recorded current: 35
